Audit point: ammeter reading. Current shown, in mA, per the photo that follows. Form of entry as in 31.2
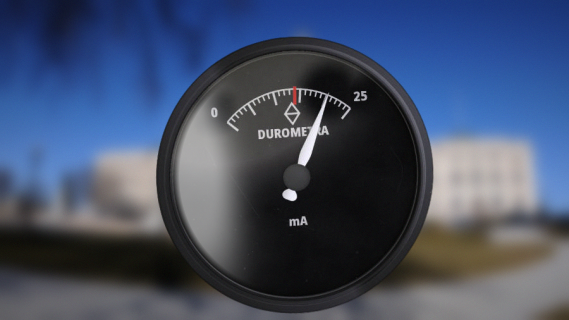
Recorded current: 20
